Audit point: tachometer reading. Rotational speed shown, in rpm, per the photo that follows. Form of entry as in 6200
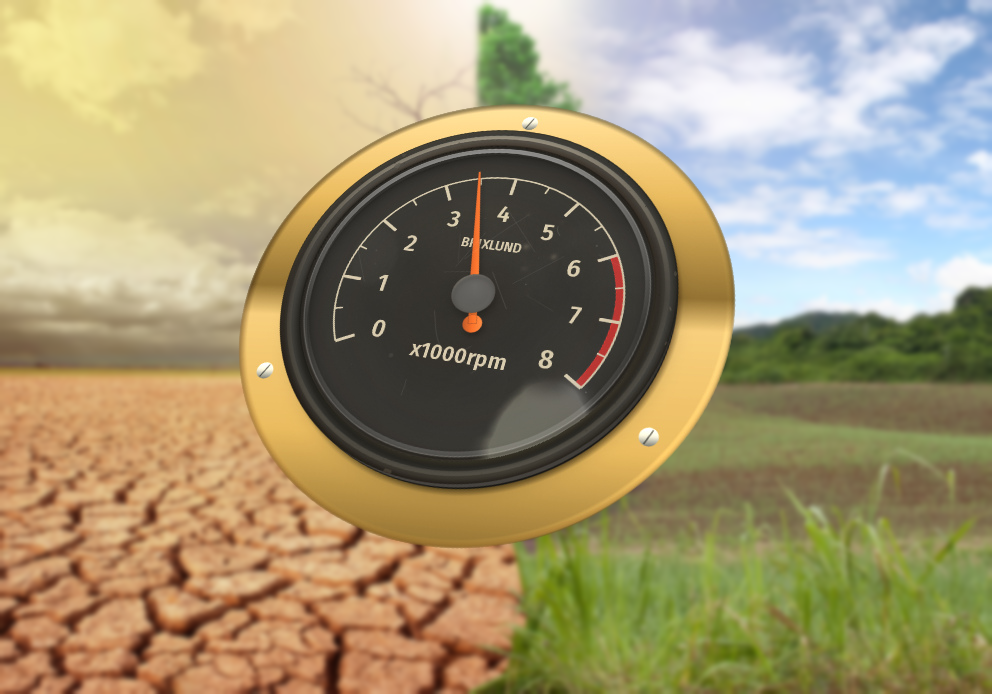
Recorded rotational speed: 3500
